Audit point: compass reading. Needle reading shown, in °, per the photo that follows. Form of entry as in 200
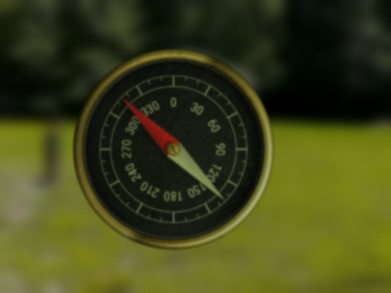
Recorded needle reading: 315
